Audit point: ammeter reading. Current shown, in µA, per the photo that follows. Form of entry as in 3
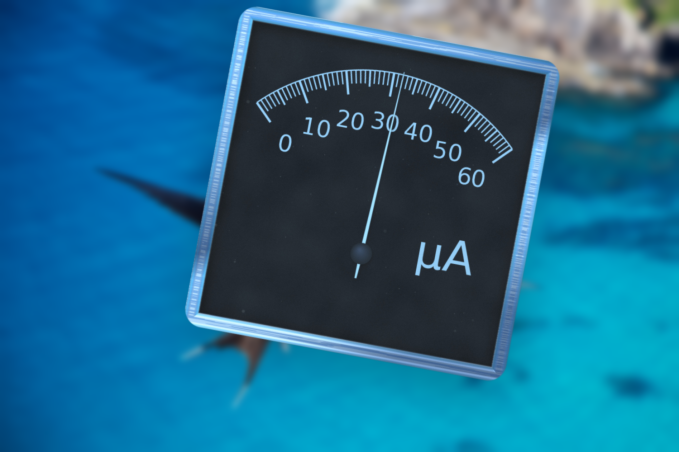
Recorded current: 32
